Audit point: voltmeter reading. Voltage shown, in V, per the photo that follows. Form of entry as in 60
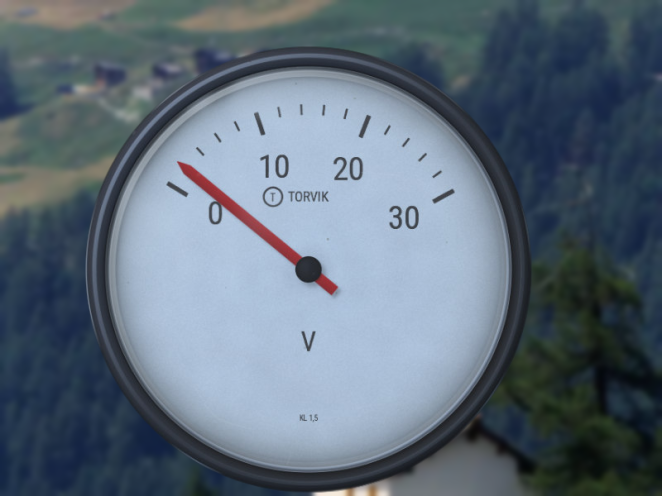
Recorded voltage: 2
